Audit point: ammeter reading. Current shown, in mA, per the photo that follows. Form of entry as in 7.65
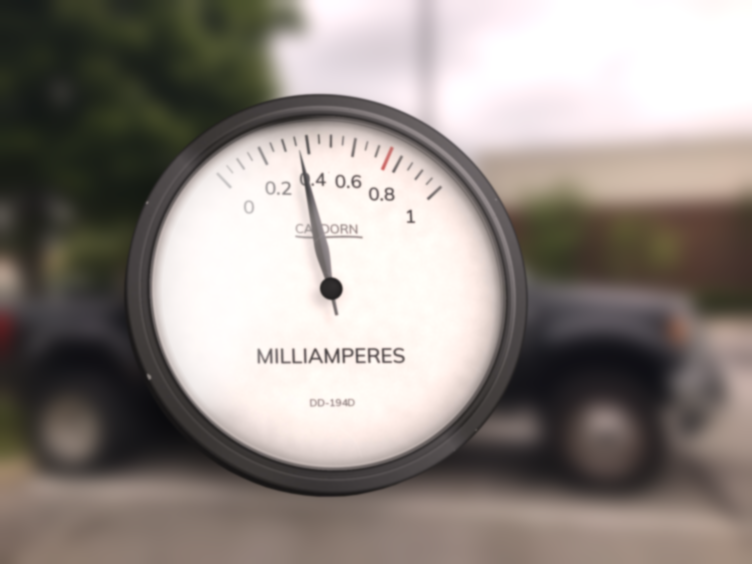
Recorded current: 0.35
